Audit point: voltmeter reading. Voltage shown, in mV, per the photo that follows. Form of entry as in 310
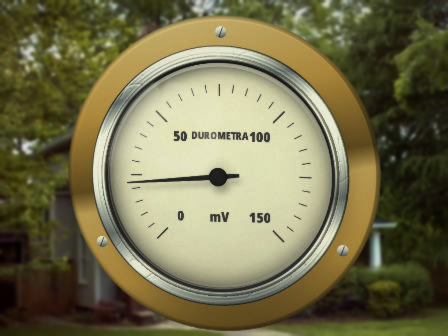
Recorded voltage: 22.5
